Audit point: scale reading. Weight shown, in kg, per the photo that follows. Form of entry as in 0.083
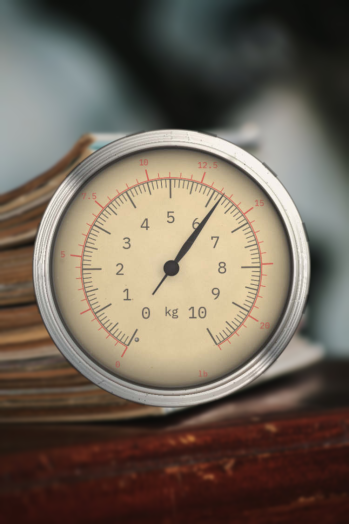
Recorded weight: 6.2
